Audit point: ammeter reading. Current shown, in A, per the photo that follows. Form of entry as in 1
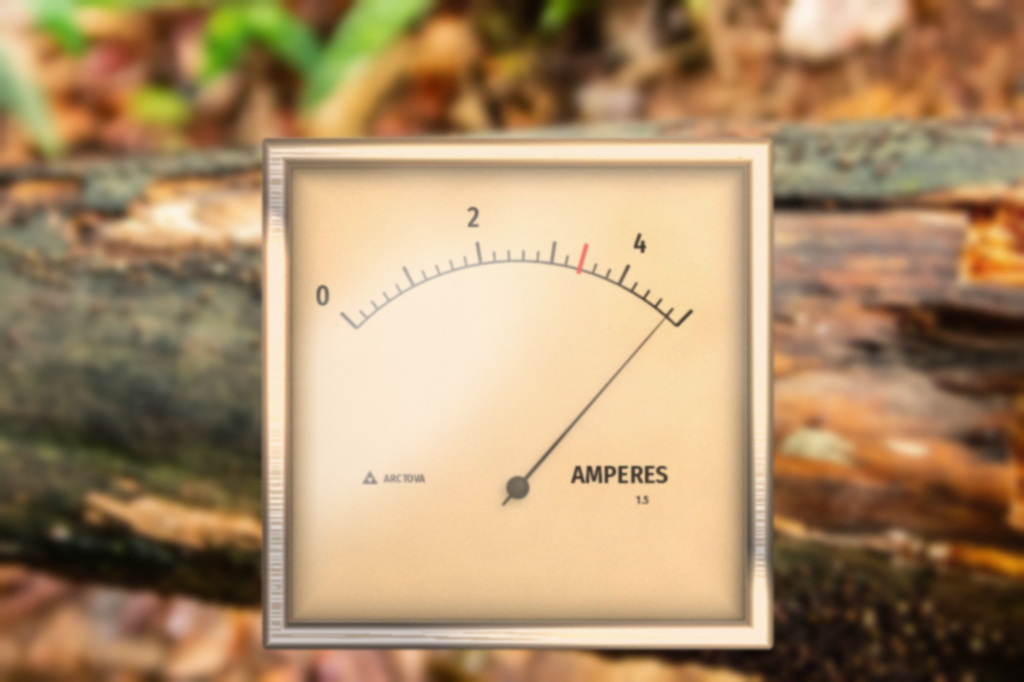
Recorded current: 4.8
